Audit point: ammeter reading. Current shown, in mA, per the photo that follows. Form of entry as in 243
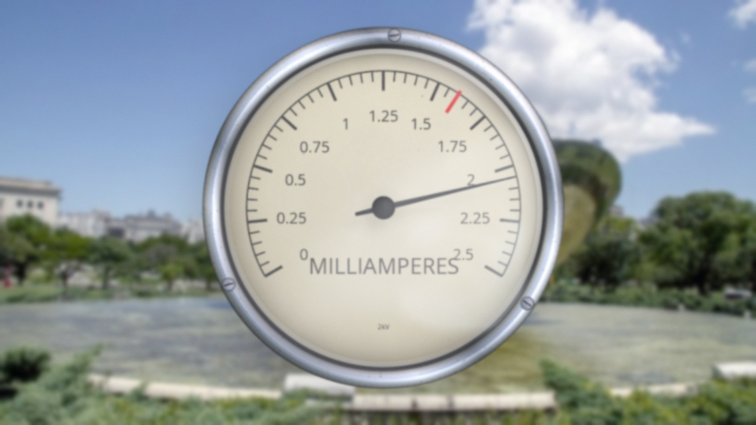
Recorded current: 2.05
